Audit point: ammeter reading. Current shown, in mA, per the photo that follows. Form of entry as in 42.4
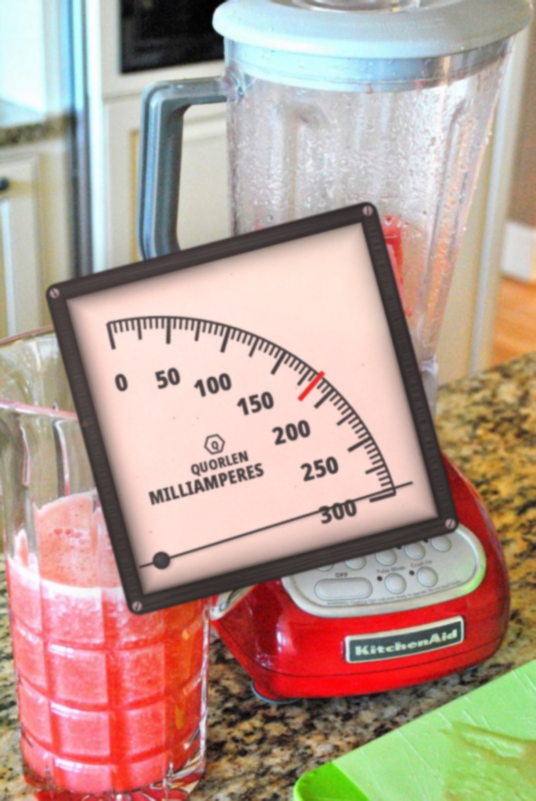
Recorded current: 295
